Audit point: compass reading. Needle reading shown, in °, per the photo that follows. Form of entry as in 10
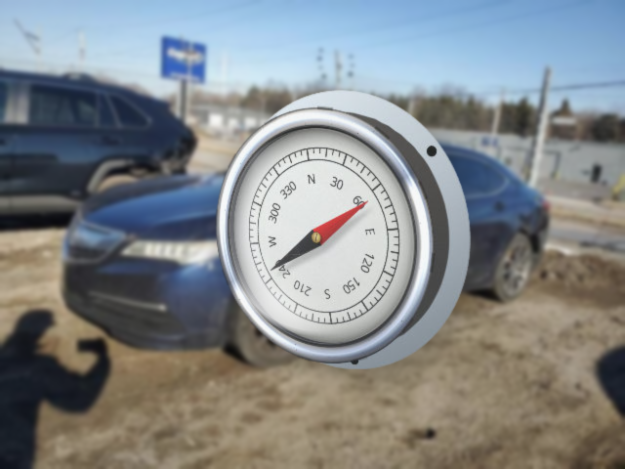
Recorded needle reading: 65
